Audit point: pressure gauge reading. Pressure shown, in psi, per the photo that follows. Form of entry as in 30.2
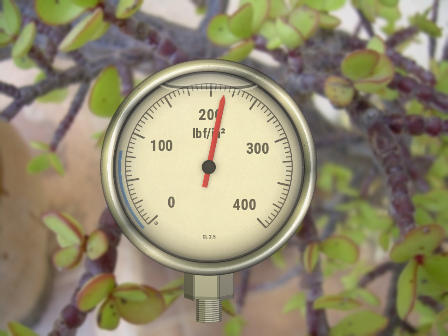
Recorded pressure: 215
